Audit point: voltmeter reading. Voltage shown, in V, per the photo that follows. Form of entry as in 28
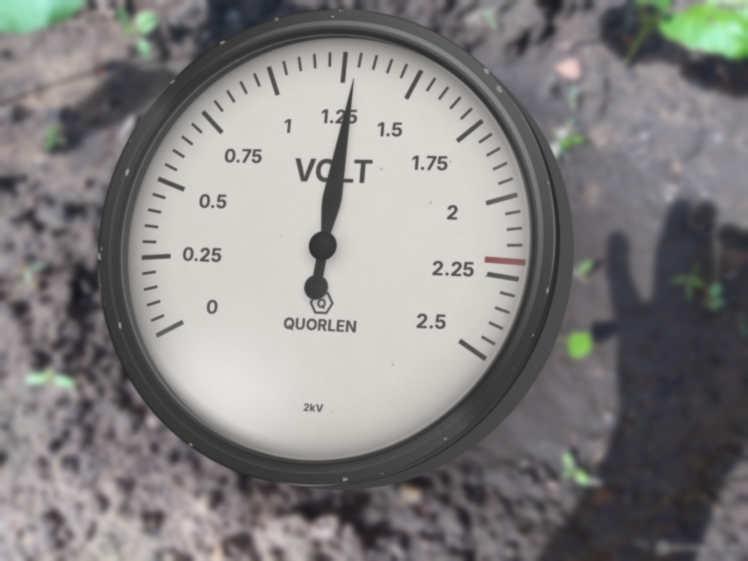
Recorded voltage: 1.3
